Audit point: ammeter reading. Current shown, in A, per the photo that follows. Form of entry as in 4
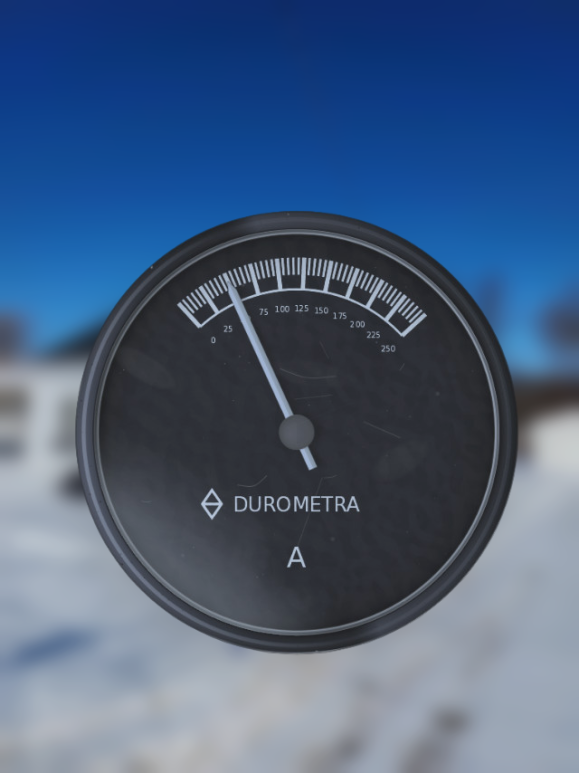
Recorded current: 50
